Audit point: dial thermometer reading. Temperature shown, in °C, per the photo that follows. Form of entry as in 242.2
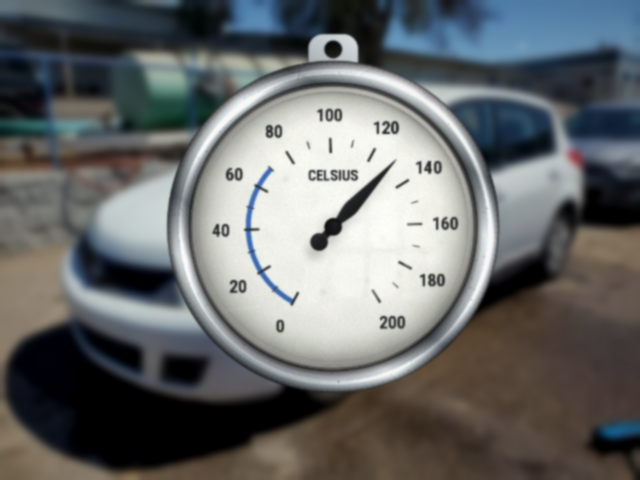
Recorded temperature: 130
